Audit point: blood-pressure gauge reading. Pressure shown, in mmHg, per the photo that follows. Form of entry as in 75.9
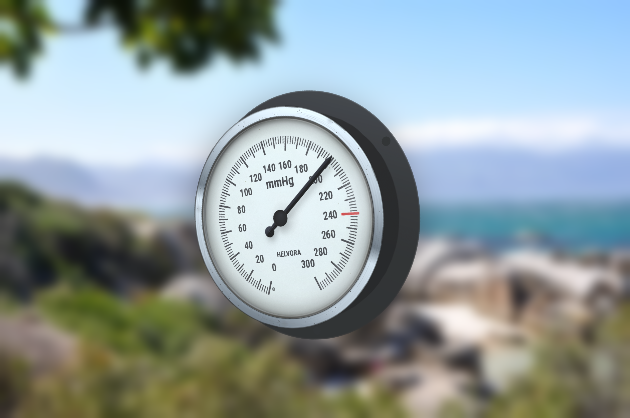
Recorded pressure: 200
